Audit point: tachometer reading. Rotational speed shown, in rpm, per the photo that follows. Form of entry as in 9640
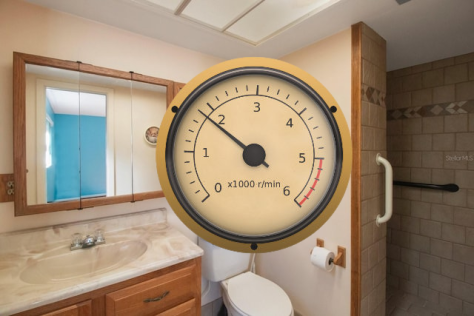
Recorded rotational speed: 1800
